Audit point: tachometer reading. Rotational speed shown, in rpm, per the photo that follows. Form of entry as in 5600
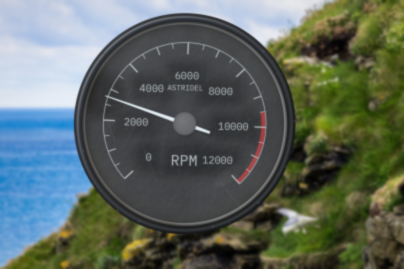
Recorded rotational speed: 2750
